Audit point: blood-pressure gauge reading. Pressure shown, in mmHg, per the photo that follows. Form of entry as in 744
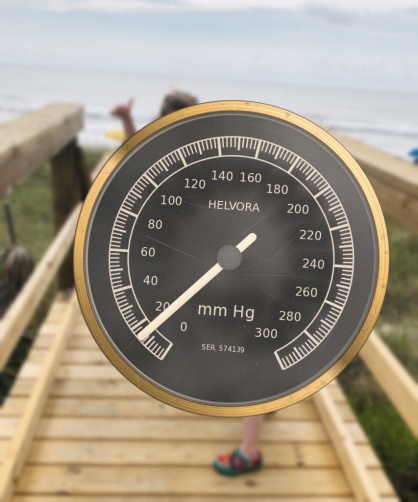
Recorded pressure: 14
